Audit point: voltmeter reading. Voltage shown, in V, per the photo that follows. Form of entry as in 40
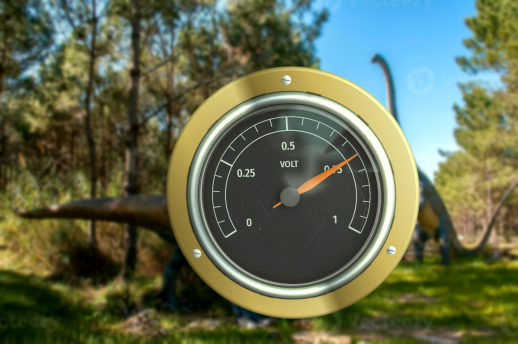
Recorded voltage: 0.75
